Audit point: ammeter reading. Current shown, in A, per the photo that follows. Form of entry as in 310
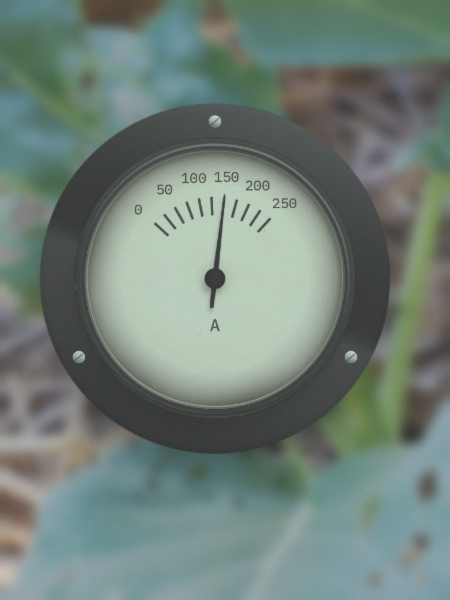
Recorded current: 150
